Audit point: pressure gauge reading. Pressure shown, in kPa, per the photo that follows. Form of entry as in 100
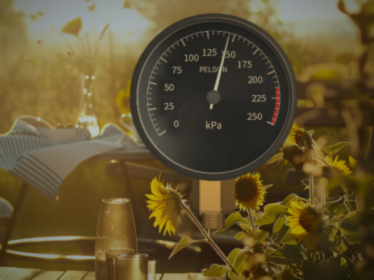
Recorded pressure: 145
